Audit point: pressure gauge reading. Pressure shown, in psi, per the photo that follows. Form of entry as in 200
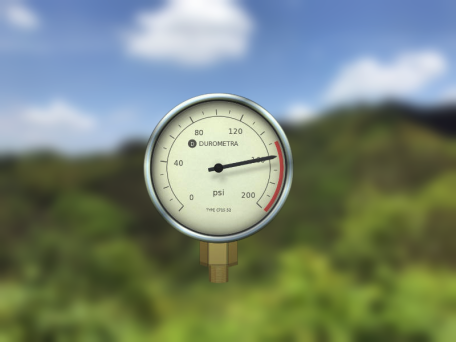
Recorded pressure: 160
